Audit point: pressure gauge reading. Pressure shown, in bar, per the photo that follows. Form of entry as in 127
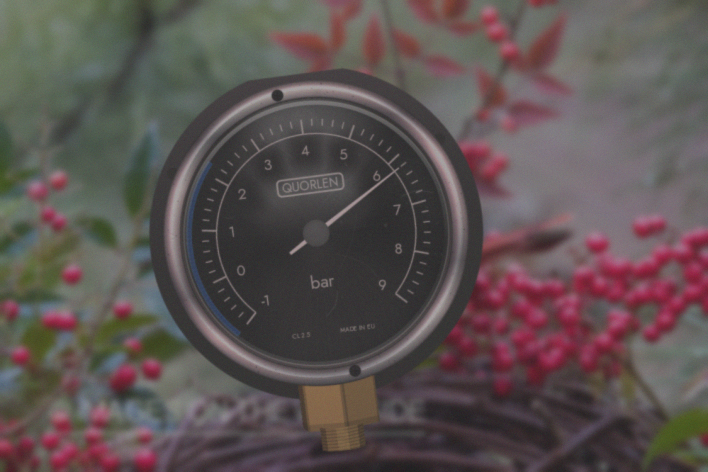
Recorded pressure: 6.2
